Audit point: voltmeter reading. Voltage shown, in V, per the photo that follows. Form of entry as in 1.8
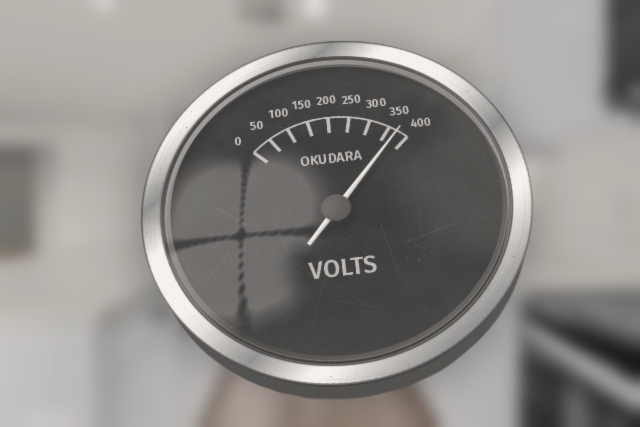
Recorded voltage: 375
